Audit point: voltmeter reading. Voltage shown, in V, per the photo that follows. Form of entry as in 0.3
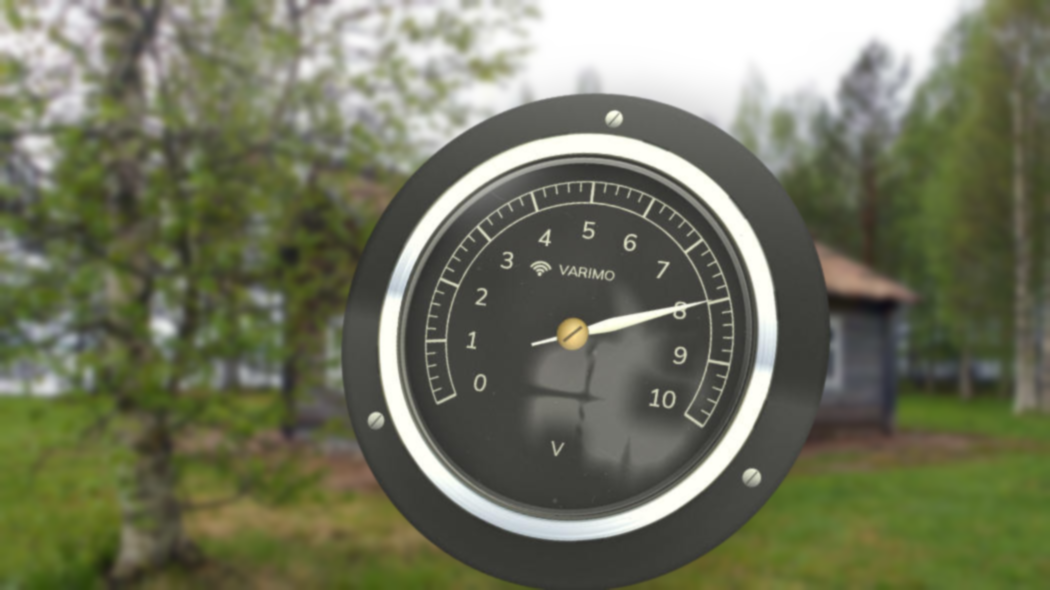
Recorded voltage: 8
